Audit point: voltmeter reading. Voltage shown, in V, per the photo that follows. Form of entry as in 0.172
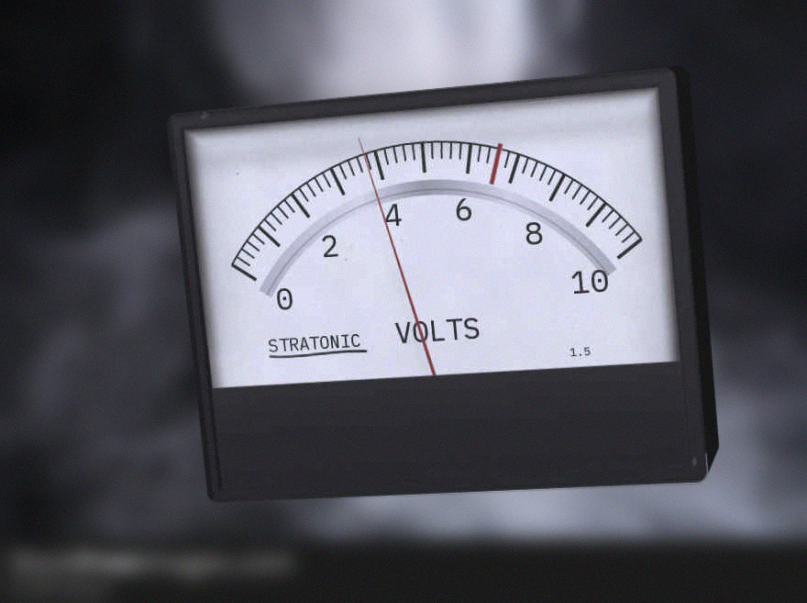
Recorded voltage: 3.8
